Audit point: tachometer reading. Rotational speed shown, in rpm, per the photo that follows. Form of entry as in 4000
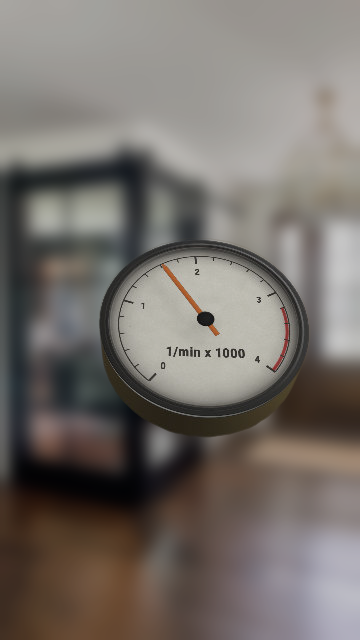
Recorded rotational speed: 1600
